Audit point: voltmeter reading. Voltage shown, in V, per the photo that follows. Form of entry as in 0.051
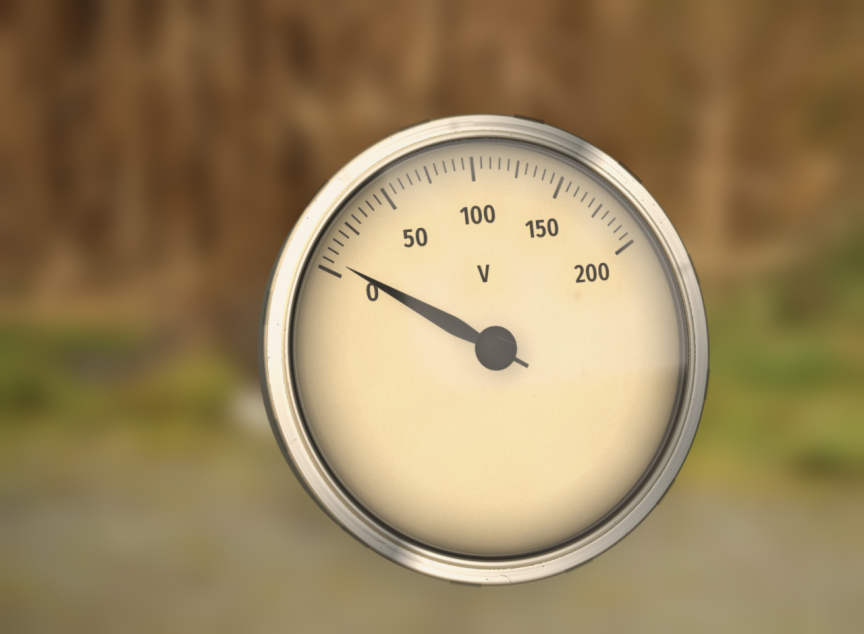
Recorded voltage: 5
